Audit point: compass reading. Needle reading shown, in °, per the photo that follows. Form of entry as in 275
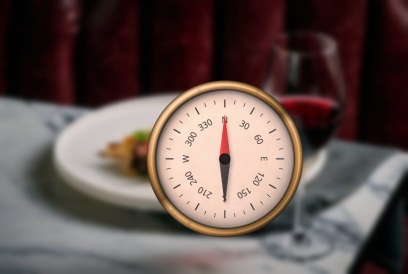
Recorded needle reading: 0
